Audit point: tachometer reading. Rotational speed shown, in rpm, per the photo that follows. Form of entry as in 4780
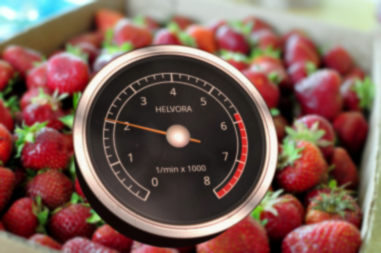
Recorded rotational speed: 2000
